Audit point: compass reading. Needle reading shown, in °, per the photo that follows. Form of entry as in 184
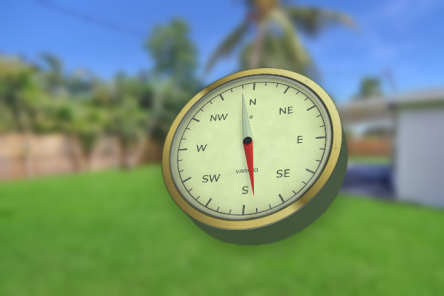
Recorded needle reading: 170
